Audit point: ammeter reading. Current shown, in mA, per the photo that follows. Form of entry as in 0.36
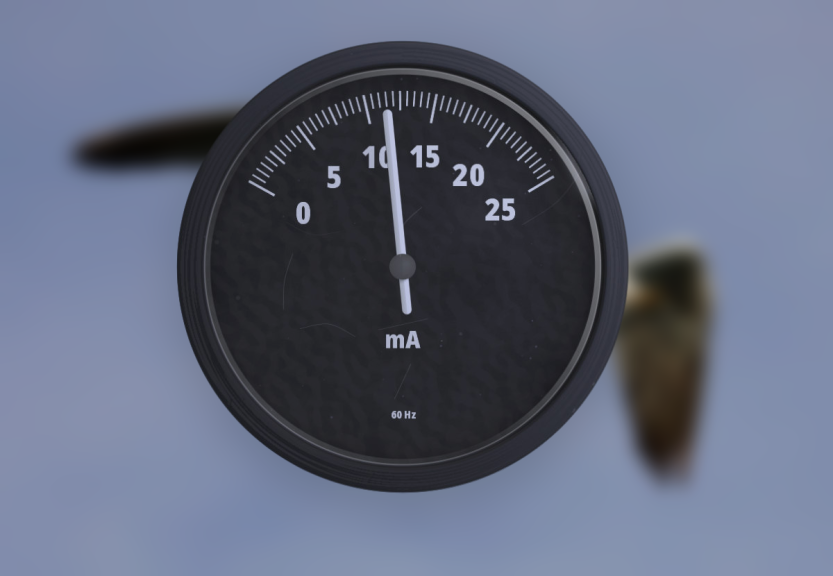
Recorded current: 11.5
